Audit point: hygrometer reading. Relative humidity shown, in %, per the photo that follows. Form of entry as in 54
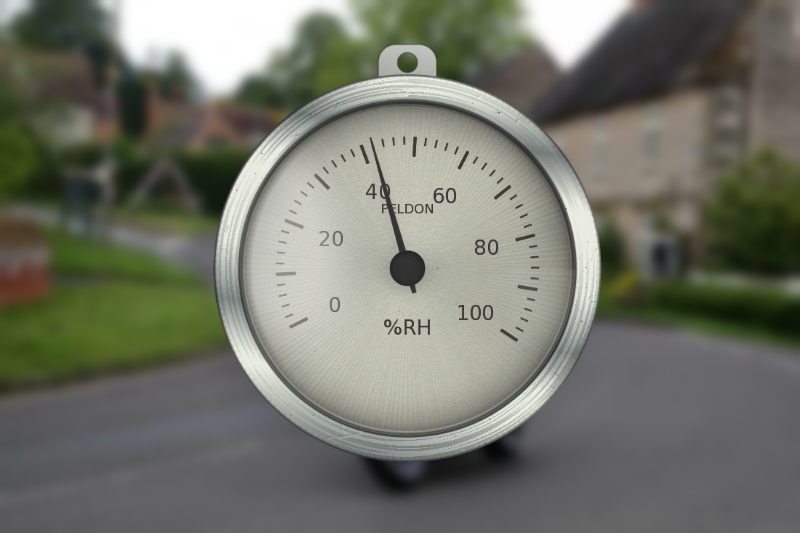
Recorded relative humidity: 42
